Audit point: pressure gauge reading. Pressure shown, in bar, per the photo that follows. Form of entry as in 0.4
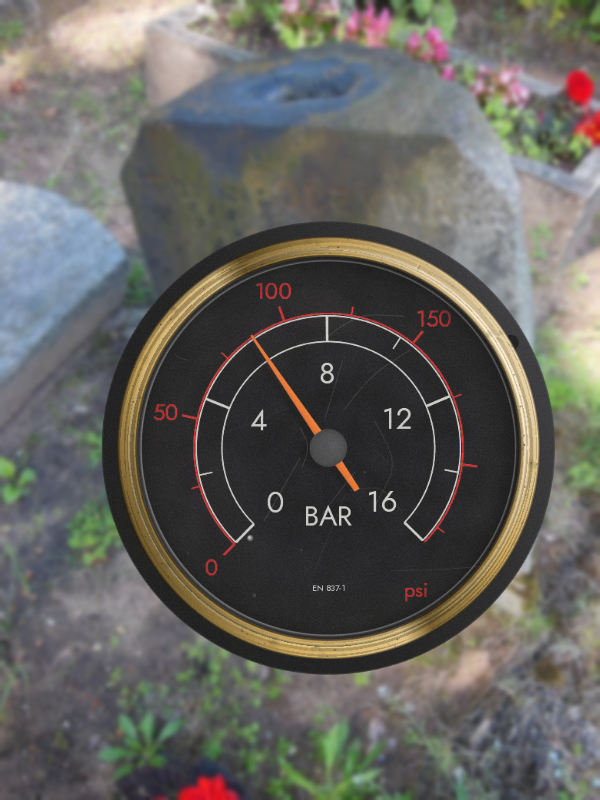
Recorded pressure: 6
